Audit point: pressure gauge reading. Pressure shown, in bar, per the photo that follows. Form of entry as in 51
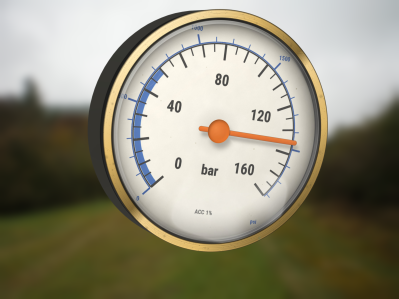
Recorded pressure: 135
